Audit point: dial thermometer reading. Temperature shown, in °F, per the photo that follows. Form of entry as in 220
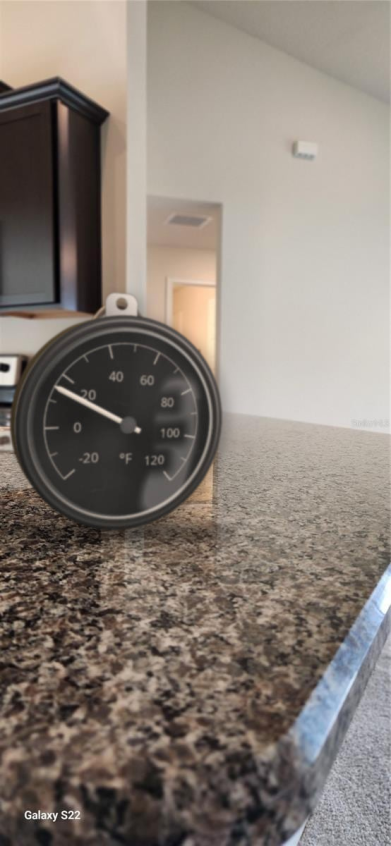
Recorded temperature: 15
